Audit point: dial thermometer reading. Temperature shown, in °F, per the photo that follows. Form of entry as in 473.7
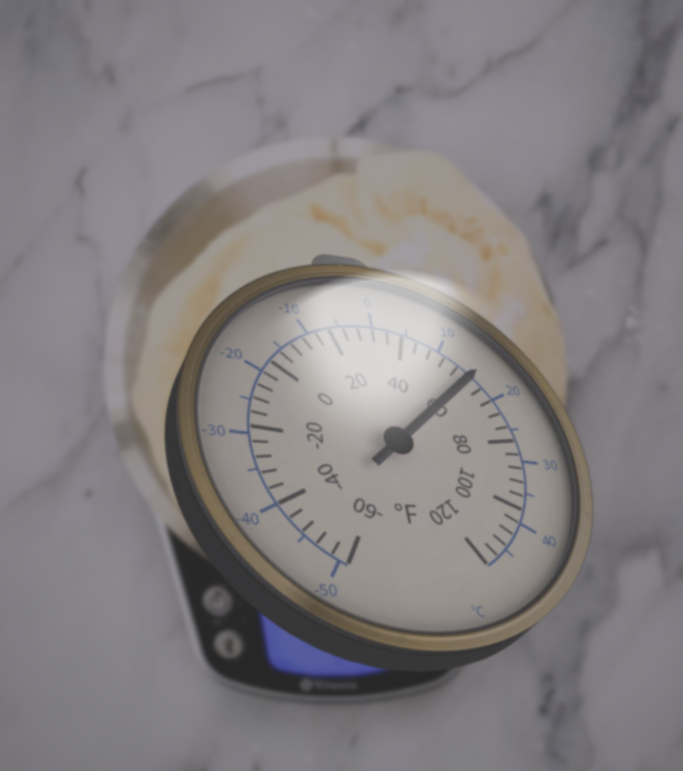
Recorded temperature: 60
